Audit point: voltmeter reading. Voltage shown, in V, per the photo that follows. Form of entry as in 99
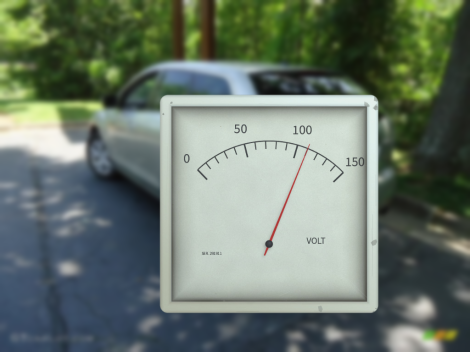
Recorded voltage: 110
